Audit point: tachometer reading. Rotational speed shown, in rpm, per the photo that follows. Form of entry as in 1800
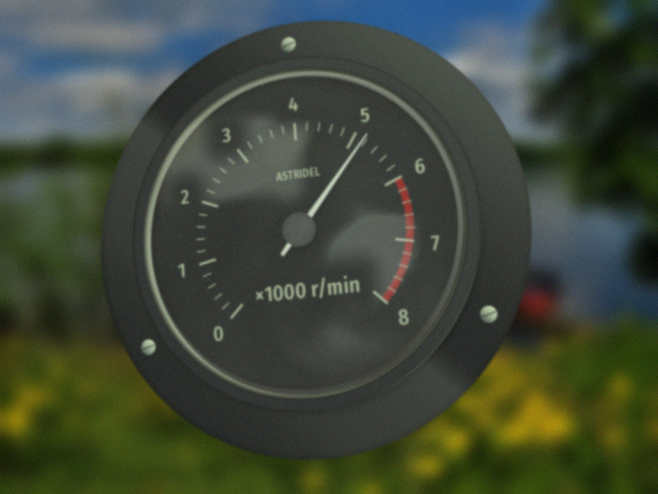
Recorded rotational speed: 5200
